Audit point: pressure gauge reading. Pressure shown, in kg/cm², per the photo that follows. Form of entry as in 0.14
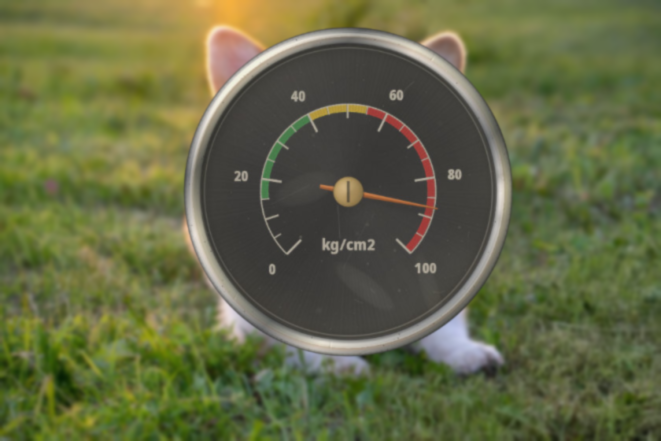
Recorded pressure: 87.5
